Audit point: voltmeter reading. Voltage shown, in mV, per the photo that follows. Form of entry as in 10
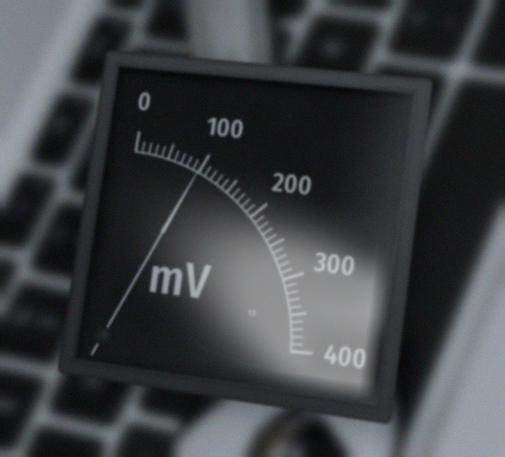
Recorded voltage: 100
